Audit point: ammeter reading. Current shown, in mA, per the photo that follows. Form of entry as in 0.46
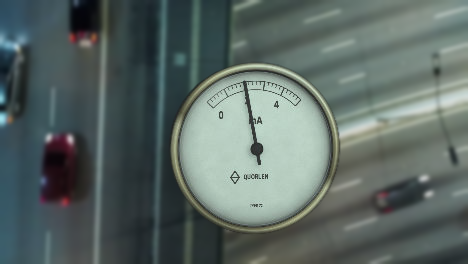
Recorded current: 2
